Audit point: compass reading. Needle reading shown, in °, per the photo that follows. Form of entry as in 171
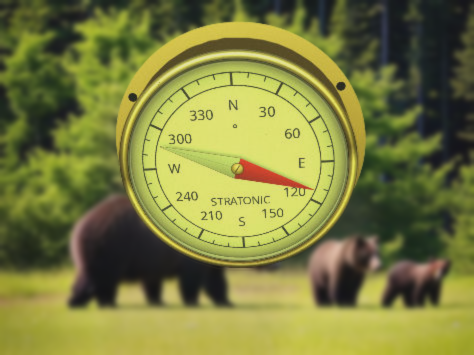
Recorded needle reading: 110
